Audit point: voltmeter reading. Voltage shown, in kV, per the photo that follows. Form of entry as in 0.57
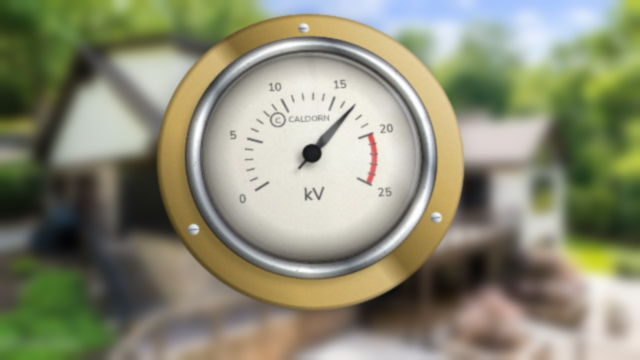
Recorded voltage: 17
